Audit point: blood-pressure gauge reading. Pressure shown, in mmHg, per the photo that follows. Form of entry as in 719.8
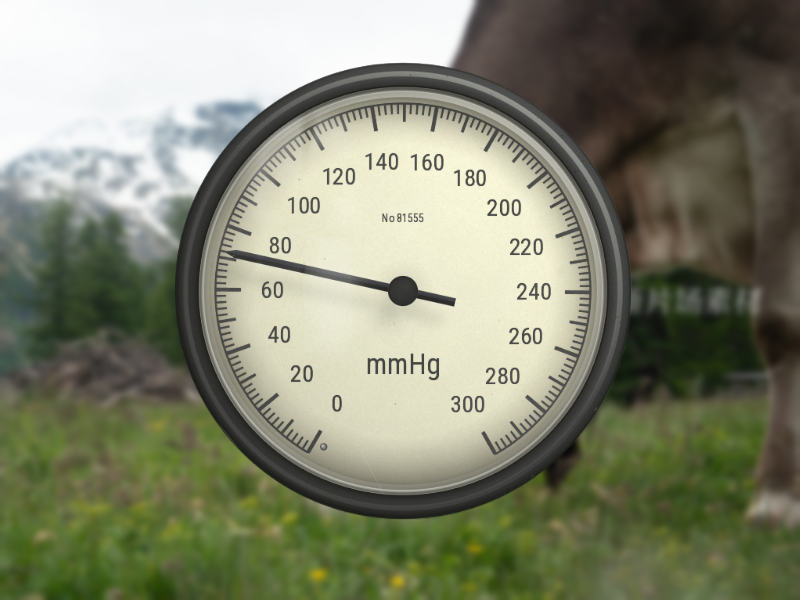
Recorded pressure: 72
